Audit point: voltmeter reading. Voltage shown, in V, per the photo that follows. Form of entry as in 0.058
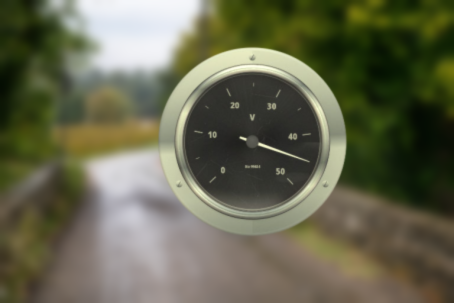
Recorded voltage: 45
